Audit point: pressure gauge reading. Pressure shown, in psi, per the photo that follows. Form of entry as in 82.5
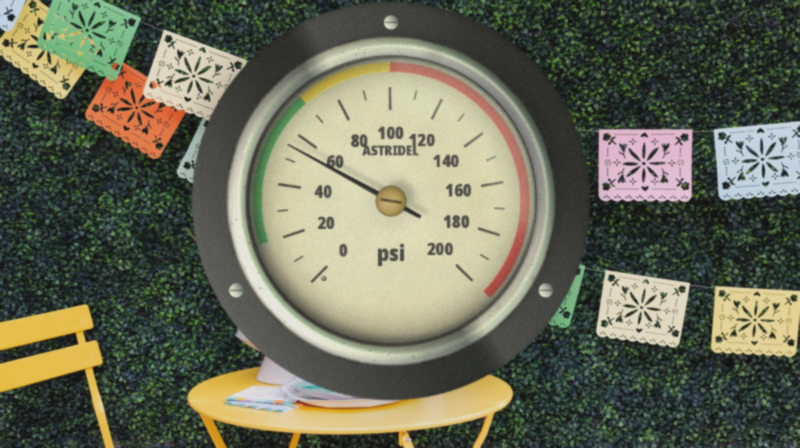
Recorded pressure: 55
